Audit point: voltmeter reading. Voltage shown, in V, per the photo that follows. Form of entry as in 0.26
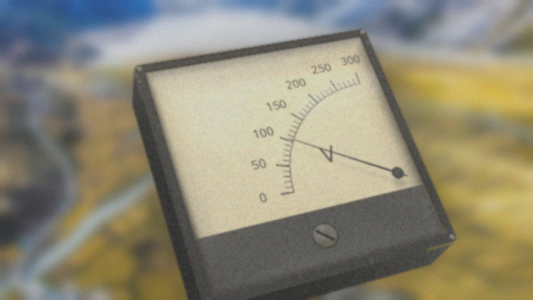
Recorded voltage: 100
